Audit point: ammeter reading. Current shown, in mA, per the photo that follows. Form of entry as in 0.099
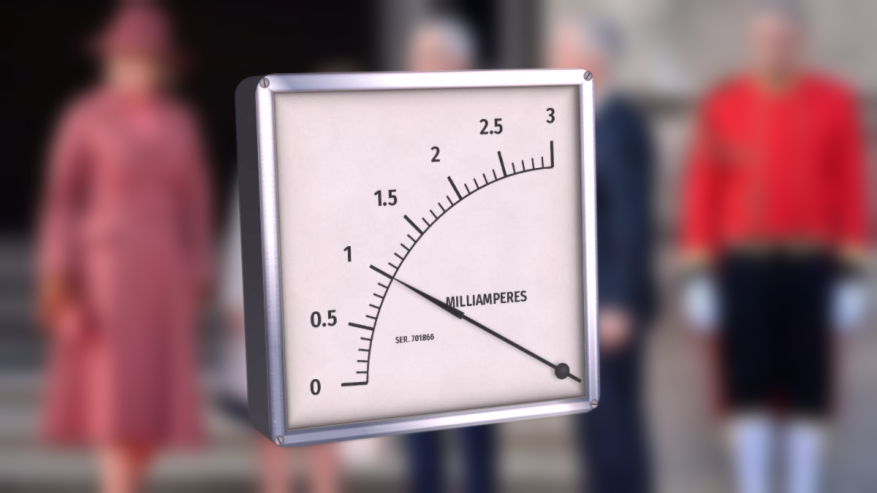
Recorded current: 1
